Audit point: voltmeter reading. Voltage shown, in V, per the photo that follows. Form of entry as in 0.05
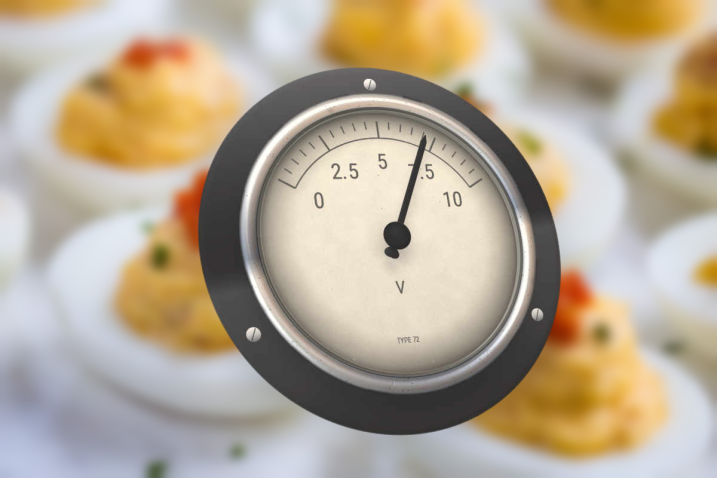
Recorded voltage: 7
